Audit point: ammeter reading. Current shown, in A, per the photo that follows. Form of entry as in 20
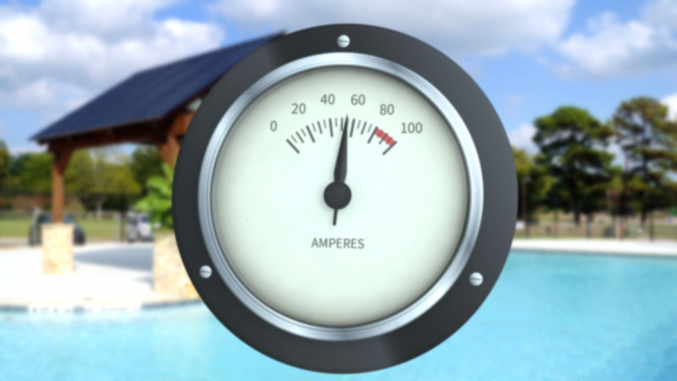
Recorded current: 55
